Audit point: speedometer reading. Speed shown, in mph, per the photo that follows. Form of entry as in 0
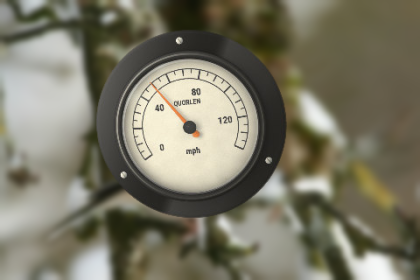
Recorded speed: 50
